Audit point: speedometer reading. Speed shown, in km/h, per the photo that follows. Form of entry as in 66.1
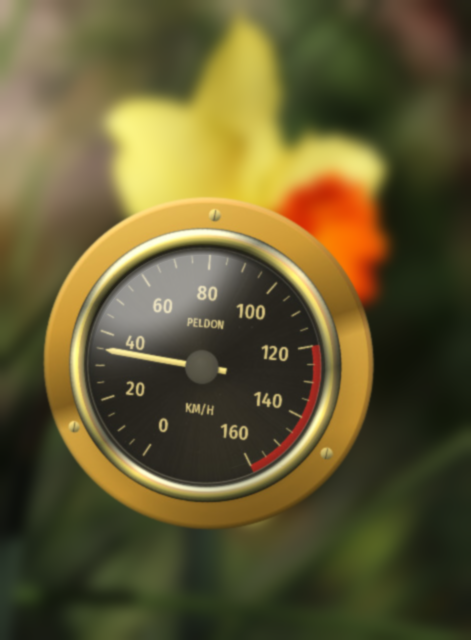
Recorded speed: 35
